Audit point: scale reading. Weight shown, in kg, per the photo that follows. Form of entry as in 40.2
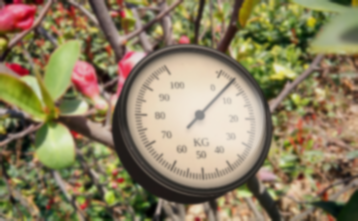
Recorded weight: 5
